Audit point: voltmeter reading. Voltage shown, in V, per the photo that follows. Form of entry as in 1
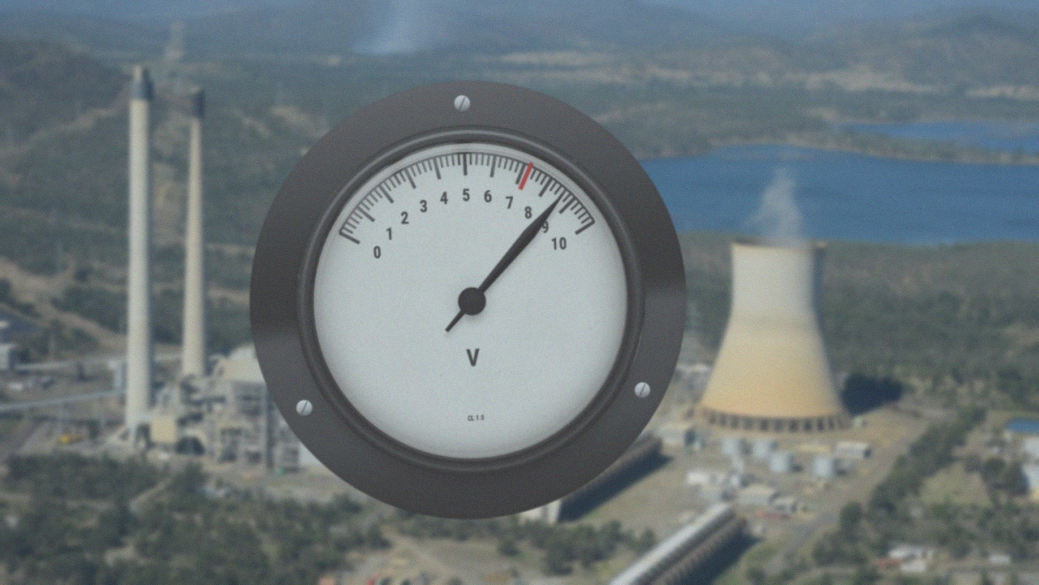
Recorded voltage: 8.6
